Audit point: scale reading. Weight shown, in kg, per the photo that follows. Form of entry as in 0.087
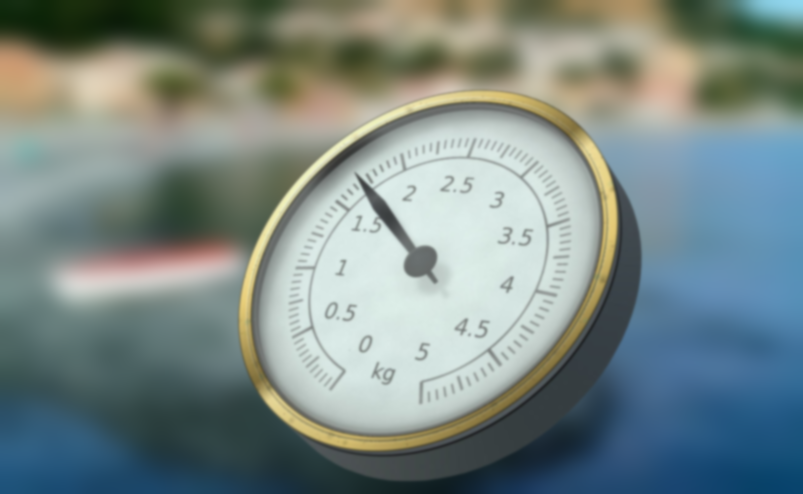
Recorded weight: 1.7
